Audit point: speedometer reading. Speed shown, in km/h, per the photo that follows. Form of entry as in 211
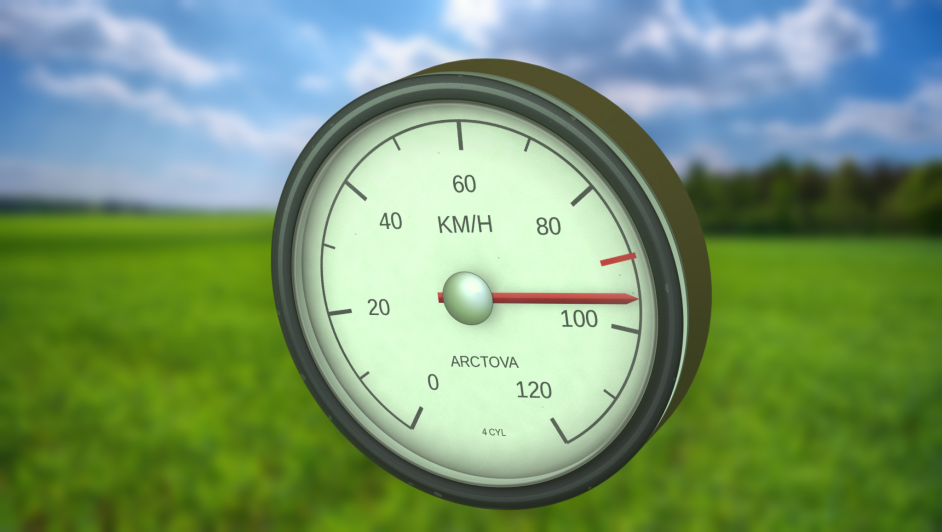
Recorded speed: 95
